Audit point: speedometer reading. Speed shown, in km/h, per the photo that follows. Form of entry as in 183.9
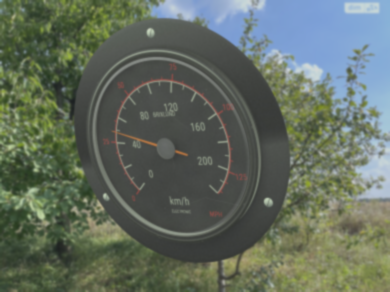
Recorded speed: 50
